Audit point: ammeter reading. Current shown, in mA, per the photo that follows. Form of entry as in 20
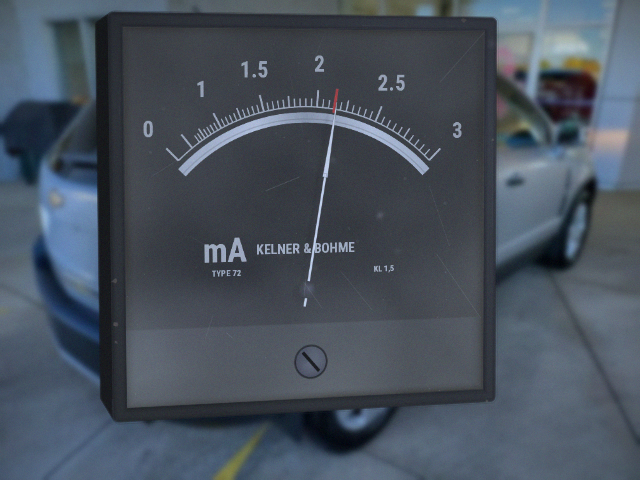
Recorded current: 2.15
